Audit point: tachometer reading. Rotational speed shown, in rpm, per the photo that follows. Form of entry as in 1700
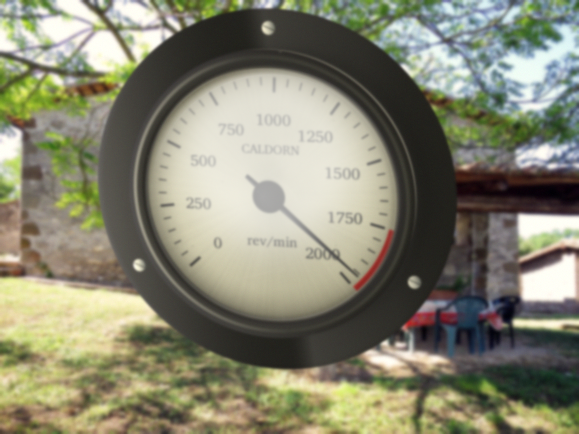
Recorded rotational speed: 1950
